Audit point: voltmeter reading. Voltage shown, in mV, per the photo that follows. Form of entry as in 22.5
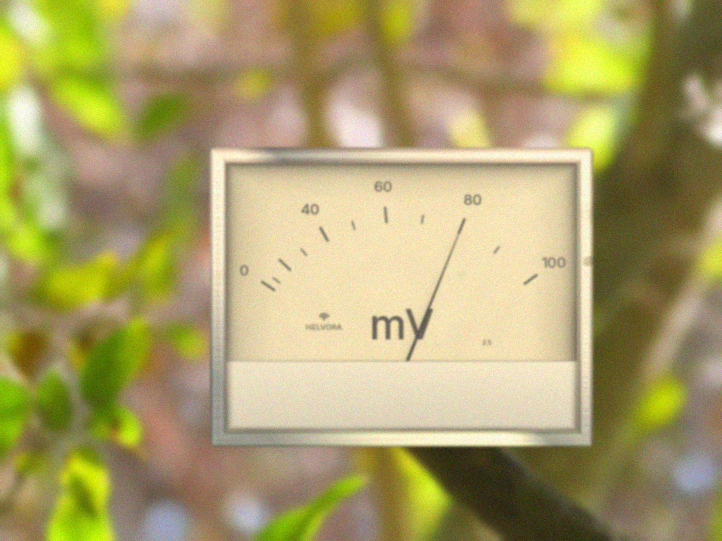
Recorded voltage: 80
